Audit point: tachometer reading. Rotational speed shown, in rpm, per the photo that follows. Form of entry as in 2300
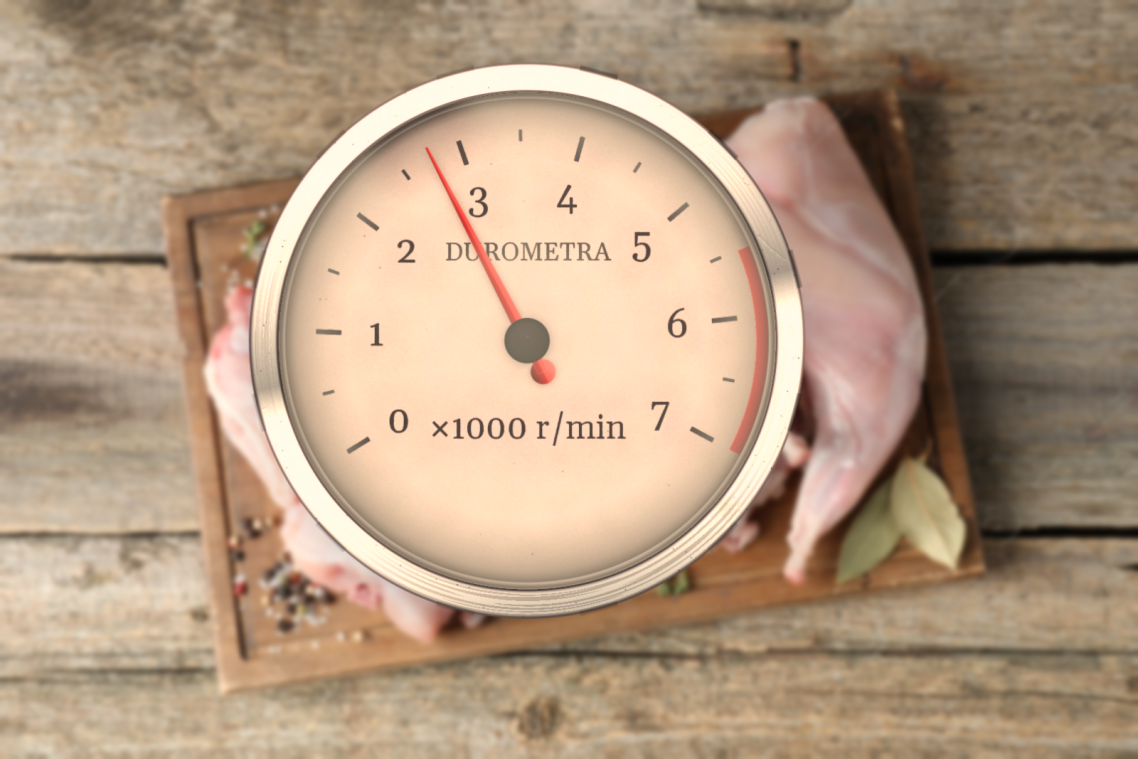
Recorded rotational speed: 2750
